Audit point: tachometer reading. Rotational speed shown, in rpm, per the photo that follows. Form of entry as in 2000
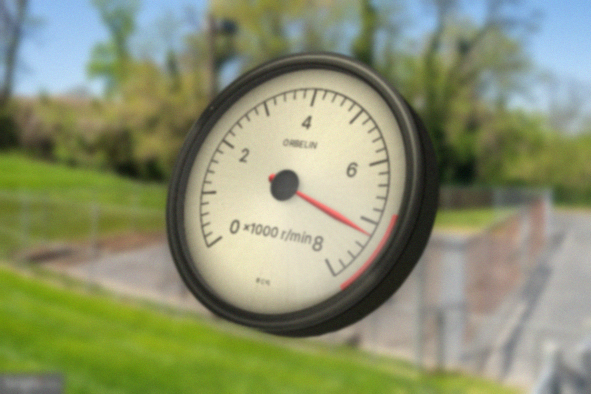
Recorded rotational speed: 7200
